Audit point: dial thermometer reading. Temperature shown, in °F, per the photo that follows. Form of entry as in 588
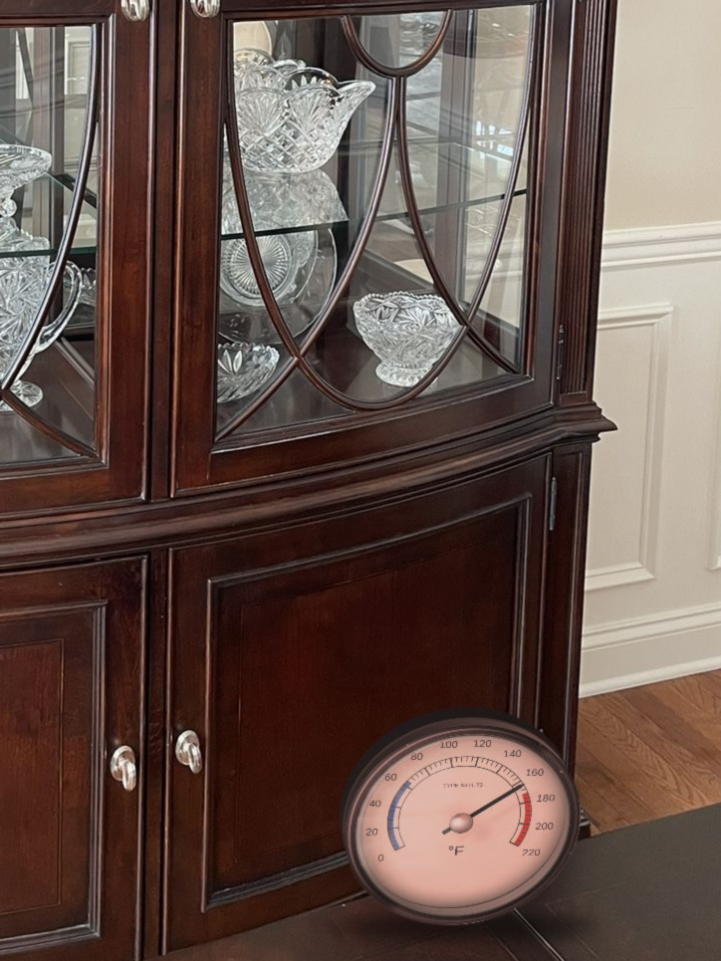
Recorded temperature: 160
